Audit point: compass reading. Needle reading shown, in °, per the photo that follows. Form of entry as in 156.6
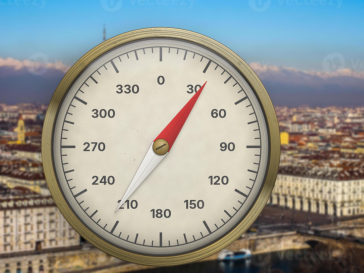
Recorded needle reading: 35
